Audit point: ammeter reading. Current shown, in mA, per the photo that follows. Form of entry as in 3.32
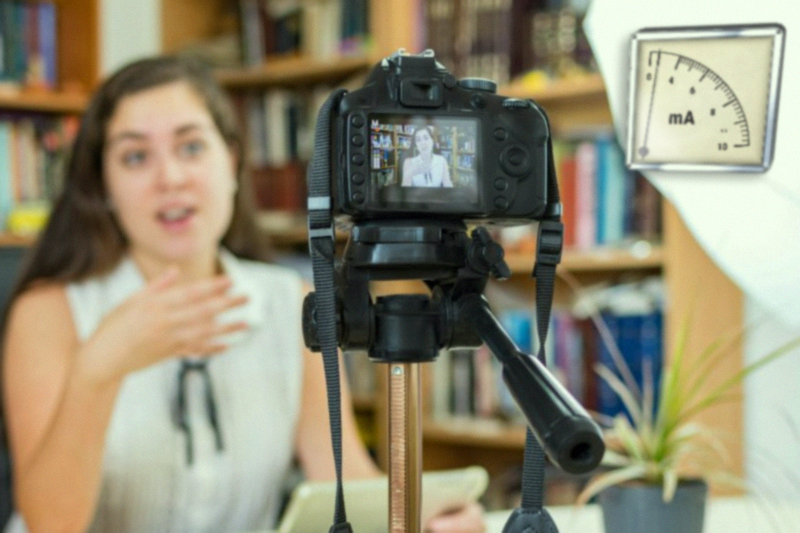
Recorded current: 2
